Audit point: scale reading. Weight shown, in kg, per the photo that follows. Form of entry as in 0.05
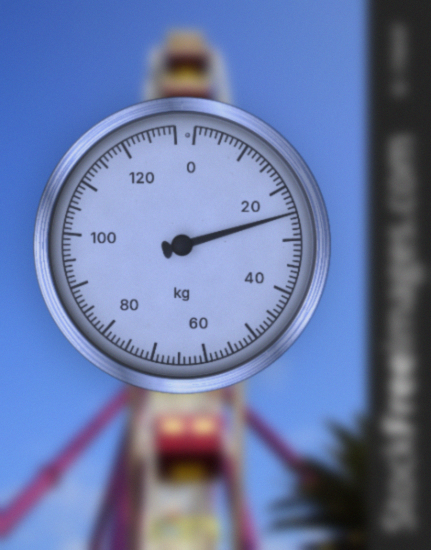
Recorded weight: 25
